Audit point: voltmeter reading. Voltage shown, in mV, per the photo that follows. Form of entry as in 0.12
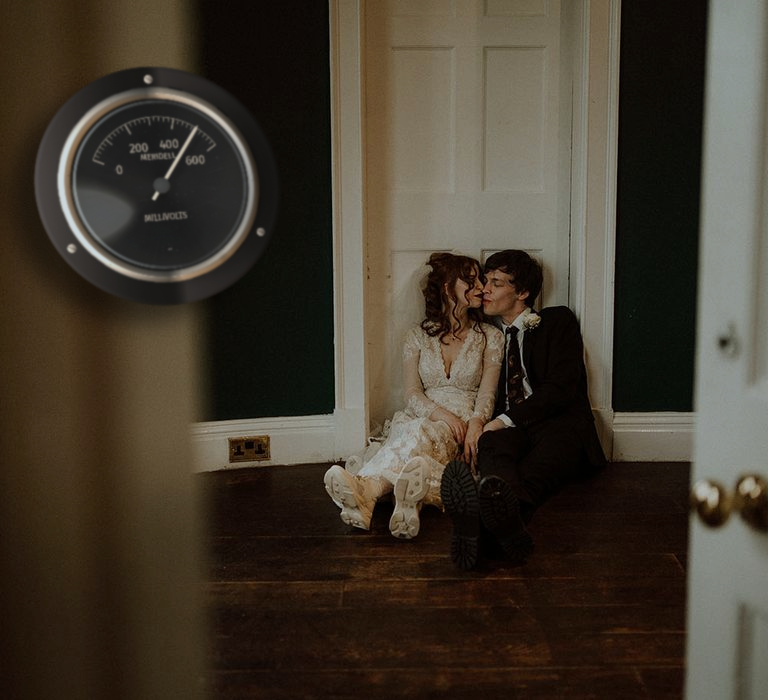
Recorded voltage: 500
